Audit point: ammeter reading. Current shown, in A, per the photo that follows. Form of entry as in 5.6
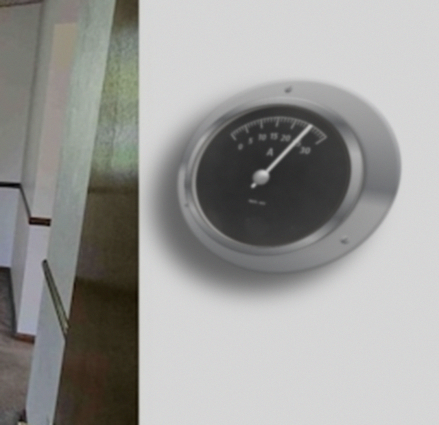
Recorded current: 25
